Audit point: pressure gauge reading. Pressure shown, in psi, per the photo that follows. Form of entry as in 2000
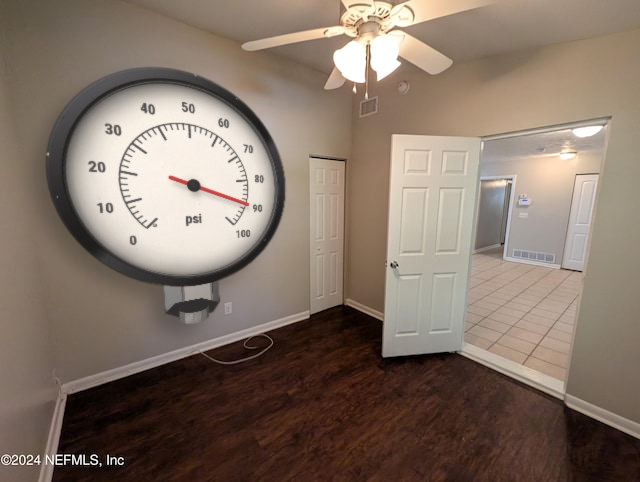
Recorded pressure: 90
